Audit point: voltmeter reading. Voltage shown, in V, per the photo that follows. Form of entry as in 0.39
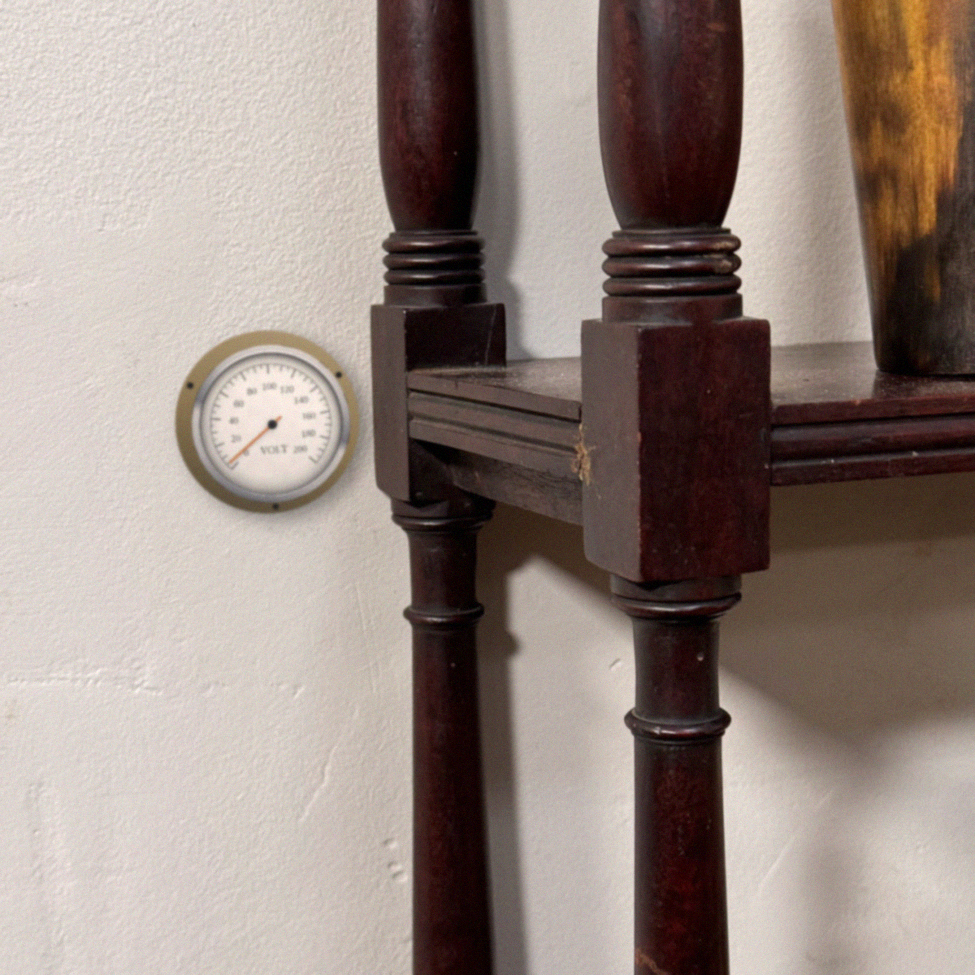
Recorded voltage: 5
